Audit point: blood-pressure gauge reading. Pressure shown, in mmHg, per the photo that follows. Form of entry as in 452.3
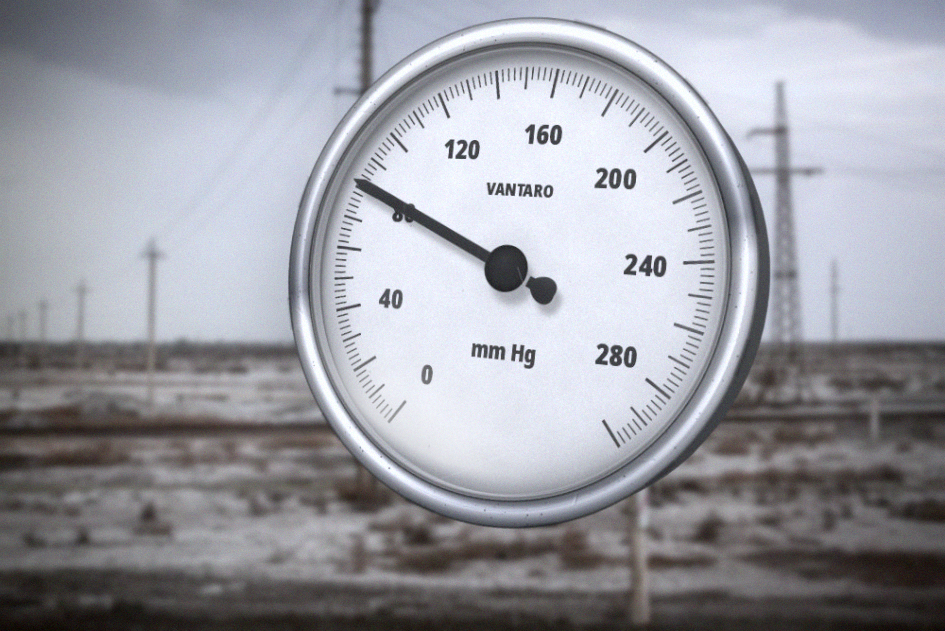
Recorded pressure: 82
